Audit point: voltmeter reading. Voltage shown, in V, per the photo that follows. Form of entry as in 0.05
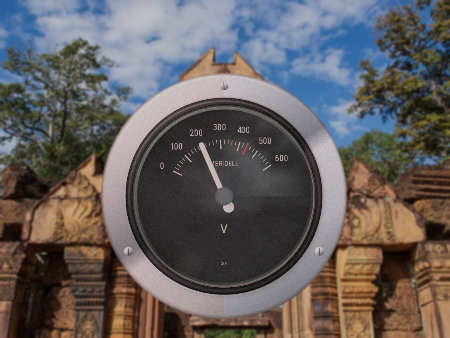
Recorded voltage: 200
